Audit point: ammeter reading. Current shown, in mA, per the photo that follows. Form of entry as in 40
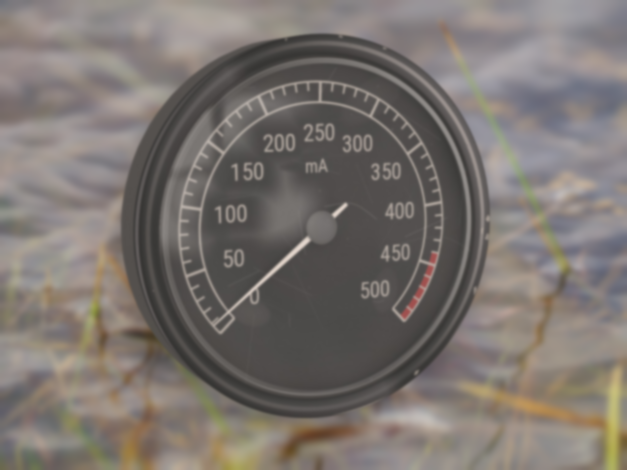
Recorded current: 10
